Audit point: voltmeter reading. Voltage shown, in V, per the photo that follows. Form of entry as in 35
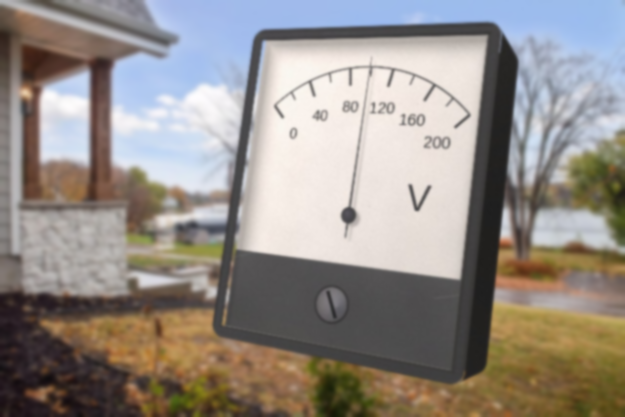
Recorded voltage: 100
